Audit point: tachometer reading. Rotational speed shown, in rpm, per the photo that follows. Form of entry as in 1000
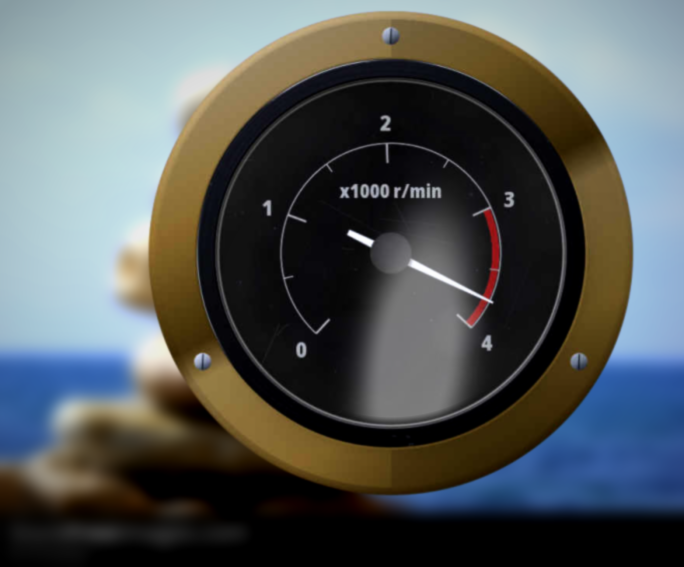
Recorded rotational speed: 3750
